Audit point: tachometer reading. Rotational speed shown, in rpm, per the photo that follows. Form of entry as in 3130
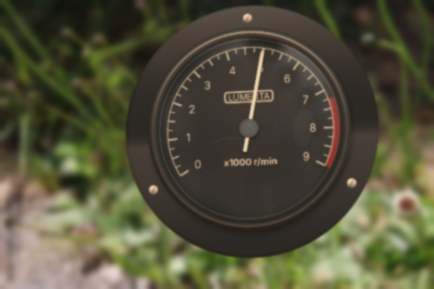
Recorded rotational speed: 5000
